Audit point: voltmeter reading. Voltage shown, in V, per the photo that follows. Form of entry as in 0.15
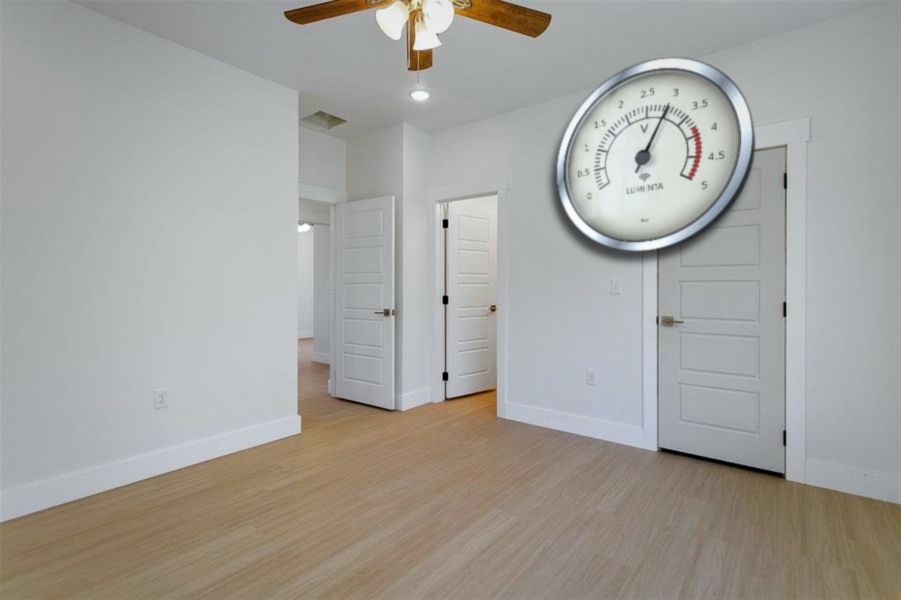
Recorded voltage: 3
